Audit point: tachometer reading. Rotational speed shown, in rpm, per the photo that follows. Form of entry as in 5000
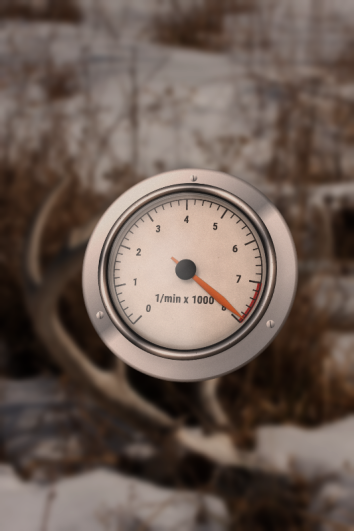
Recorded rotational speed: 7900
